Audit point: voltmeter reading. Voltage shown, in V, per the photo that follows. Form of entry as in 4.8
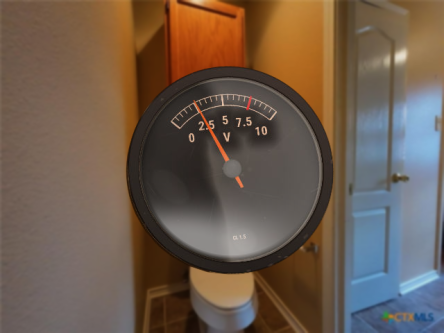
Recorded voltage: 2.5
